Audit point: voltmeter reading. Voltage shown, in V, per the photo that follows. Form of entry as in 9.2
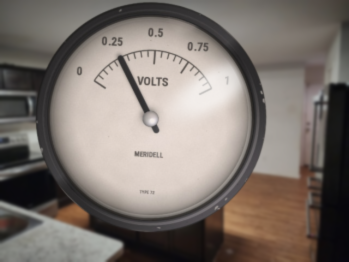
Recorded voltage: 0.25
